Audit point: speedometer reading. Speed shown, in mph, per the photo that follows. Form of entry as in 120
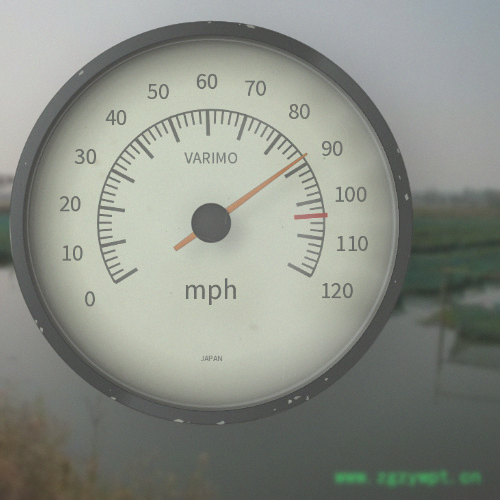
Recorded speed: 88
